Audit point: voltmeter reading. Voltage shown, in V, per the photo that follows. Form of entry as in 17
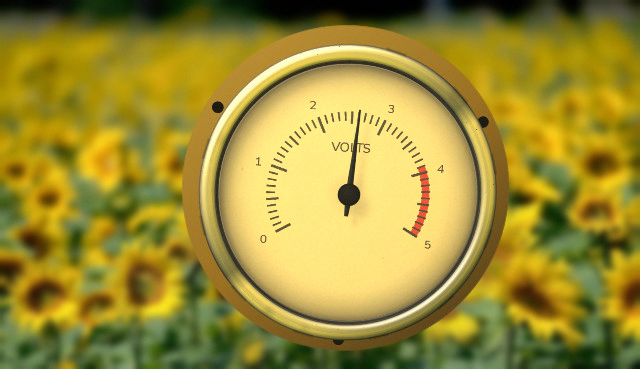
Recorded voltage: 2.6
